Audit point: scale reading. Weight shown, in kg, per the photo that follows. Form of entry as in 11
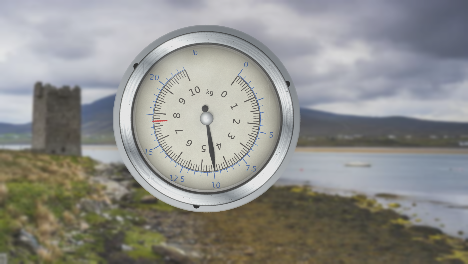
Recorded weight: 4.5
